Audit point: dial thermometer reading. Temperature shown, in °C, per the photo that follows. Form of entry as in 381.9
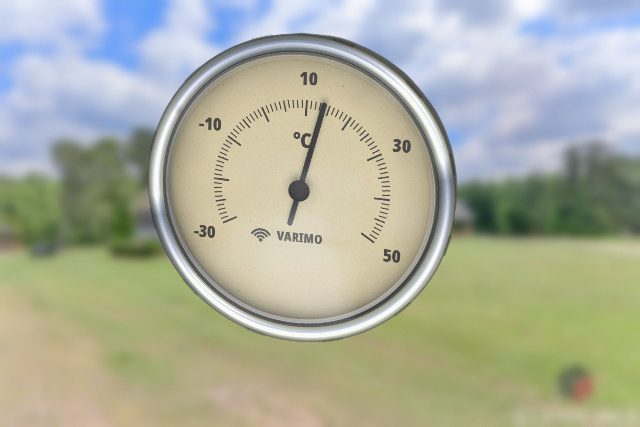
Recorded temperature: 14
